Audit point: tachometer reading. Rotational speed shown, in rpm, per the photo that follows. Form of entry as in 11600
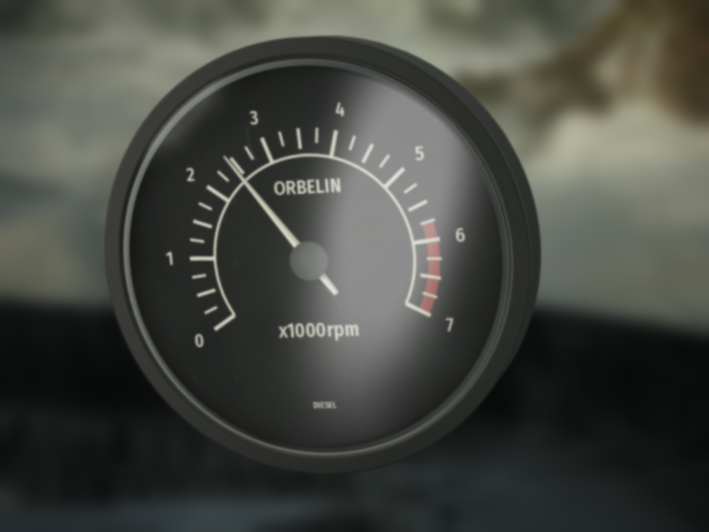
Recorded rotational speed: 2500
